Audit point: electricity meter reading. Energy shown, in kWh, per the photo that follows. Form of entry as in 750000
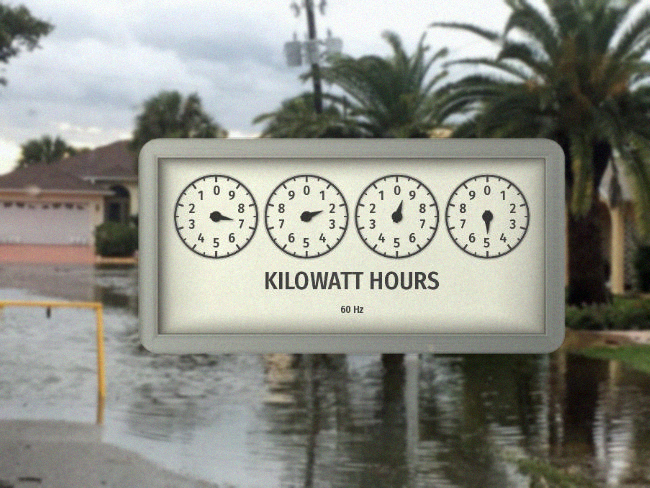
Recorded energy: 7195
